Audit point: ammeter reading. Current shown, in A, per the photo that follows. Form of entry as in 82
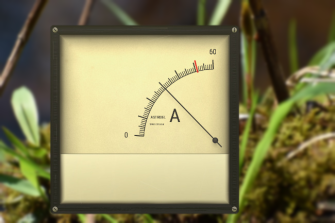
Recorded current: 30
